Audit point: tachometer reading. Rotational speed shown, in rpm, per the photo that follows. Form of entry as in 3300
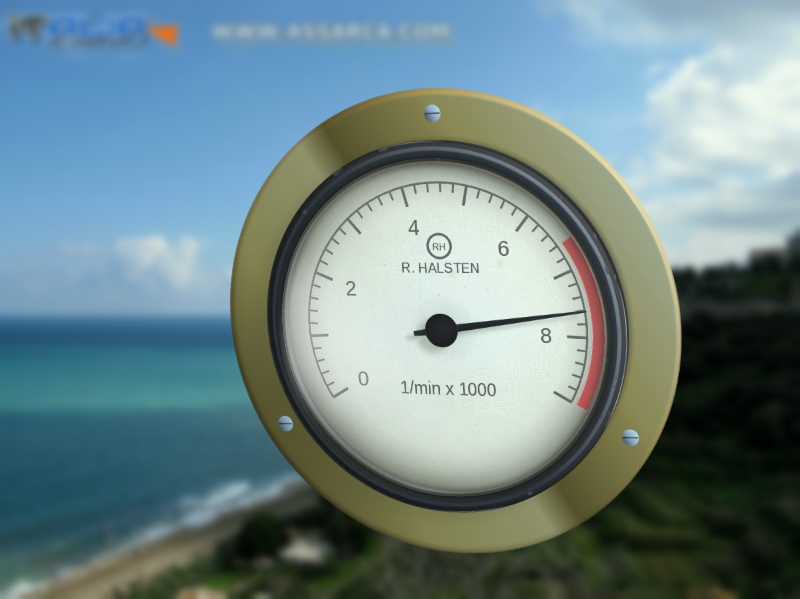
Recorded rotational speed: 7600
